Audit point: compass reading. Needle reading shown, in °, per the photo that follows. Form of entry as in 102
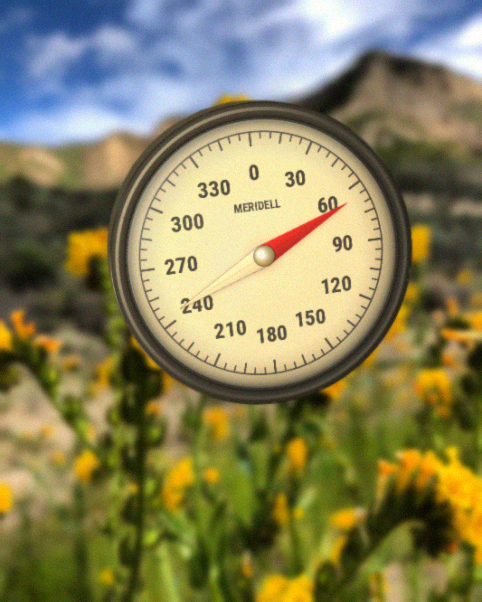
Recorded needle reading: 65
